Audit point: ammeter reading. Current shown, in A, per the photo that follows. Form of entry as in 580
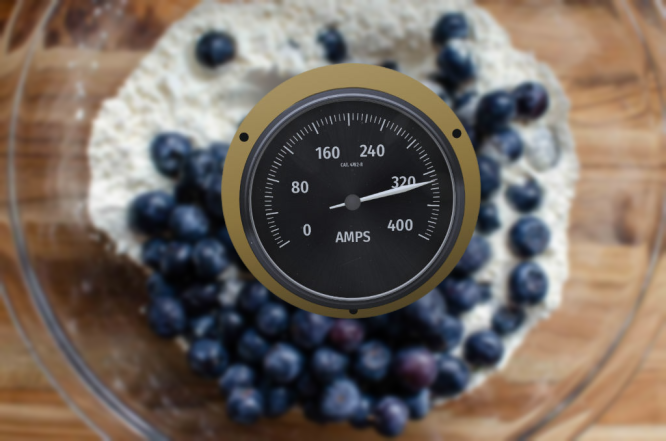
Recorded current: 330
